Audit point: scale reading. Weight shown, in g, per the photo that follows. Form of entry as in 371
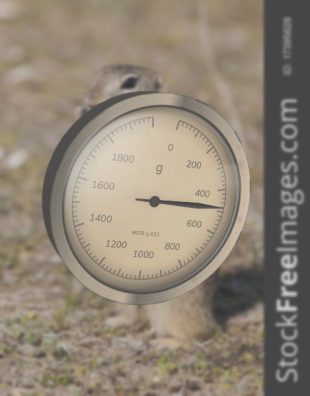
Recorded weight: 480
